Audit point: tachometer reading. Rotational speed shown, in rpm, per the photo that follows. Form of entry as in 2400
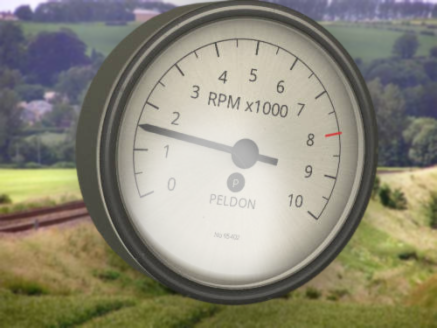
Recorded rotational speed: 1500
